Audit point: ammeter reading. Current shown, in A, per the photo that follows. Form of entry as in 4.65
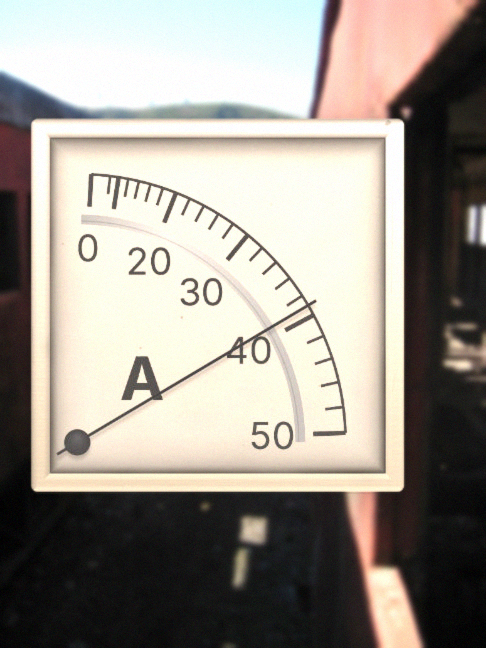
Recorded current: 39
